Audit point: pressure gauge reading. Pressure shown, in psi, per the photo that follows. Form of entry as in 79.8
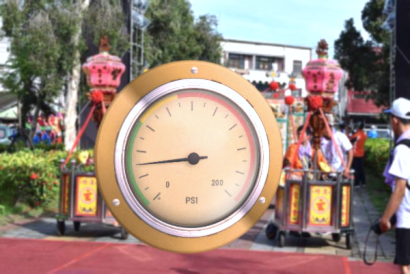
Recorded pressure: 30
